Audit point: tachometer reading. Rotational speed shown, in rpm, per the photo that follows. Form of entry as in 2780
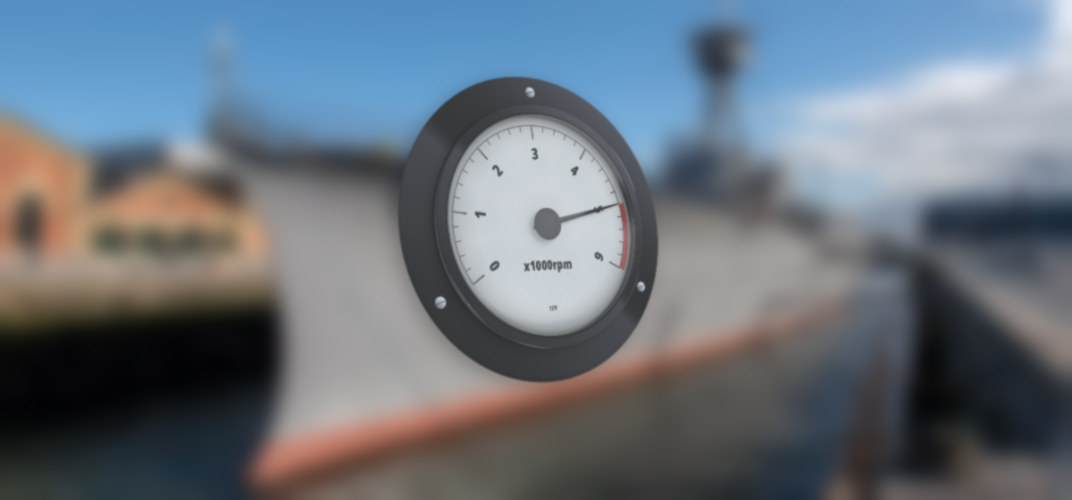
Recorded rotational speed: 5000
